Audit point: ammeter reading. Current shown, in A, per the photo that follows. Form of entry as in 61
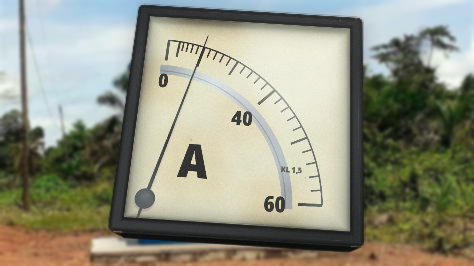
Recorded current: 20
